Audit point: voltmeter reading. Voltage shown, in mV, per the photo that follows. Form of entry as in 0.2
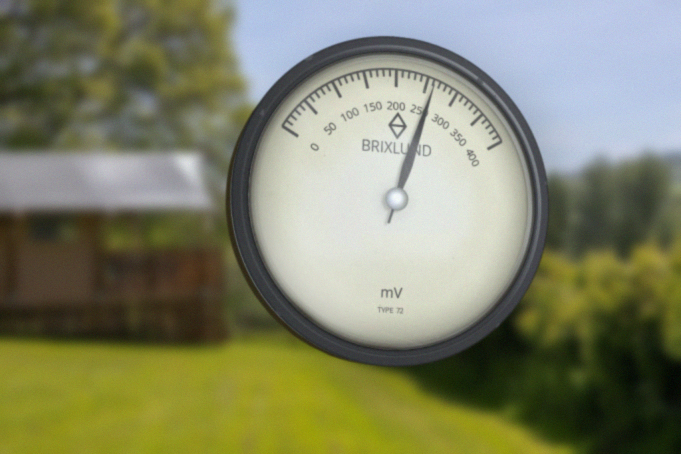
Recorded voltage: 260
